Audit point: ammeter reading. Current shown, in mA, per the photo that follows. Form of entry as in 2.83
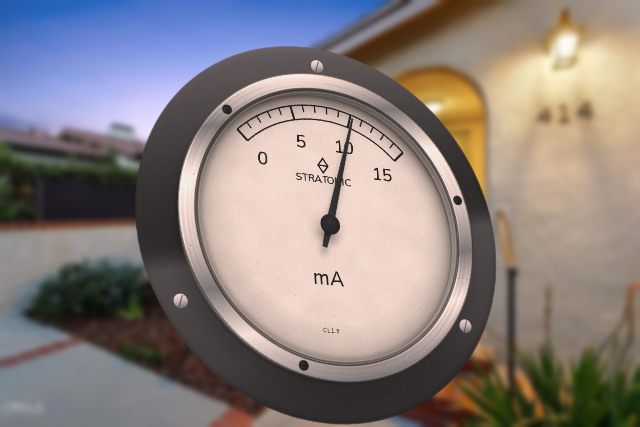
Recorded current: 10
